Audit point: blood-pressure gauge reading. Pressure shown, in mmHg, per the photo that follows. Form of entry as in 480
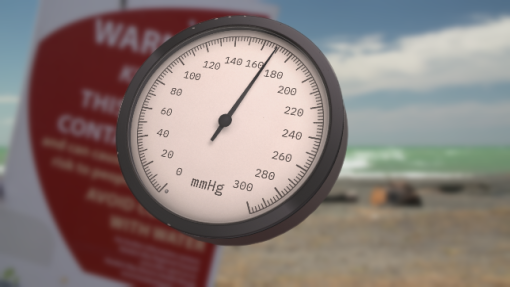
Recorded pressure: 170
